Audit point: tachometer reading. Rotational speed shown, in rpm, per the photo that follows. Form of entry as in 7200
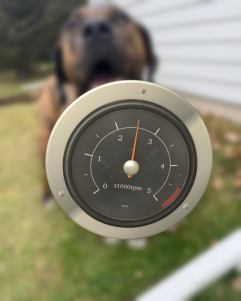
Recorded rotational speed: 2500
